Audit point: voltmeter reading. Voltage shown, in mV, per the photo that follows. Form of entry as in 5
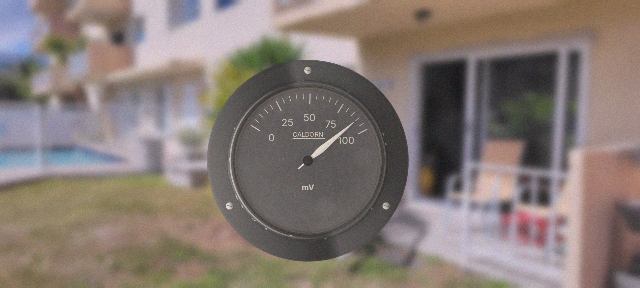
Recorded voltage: 90
